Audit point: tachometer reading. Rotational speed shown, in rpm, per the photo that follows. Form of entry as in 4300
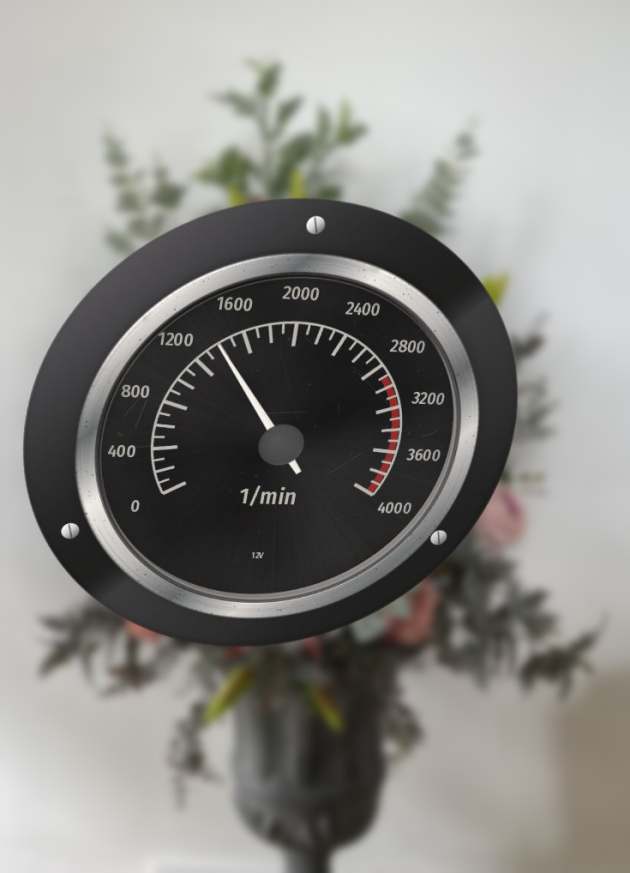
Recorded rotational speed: 1400
